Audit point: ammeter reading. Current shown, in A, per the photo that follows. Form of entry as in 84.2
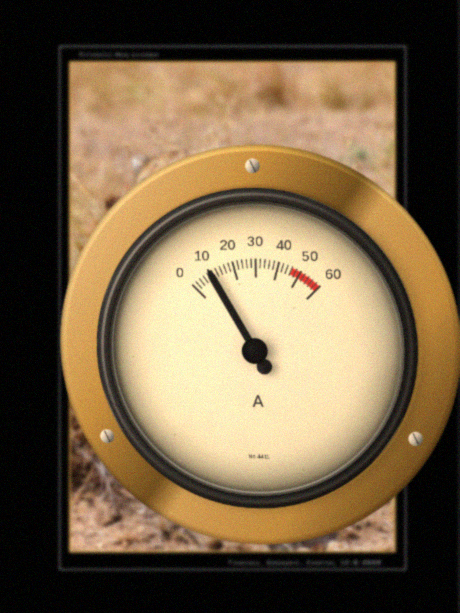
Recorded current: 10
